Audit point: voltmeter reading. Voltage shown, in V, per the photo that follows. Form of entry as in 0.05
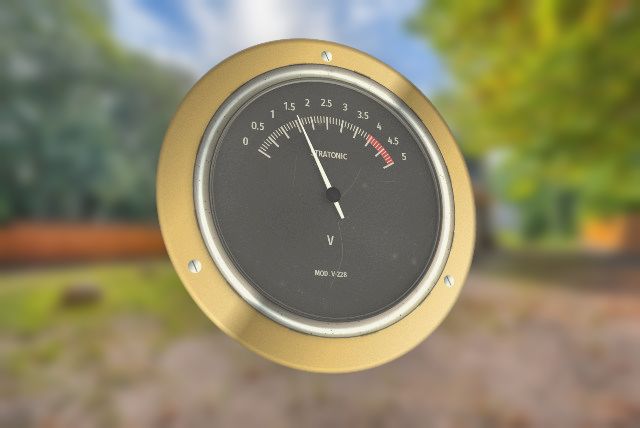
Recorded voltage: 1.5
